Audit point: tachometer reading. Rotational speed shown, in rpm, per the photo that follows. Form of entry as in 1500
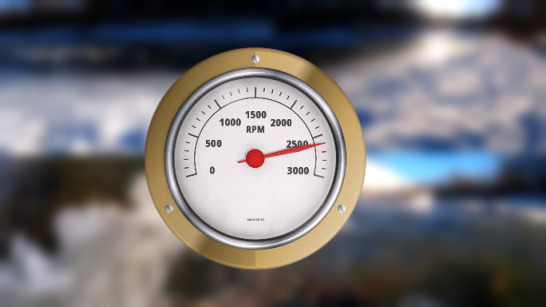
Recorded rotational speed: 2600
